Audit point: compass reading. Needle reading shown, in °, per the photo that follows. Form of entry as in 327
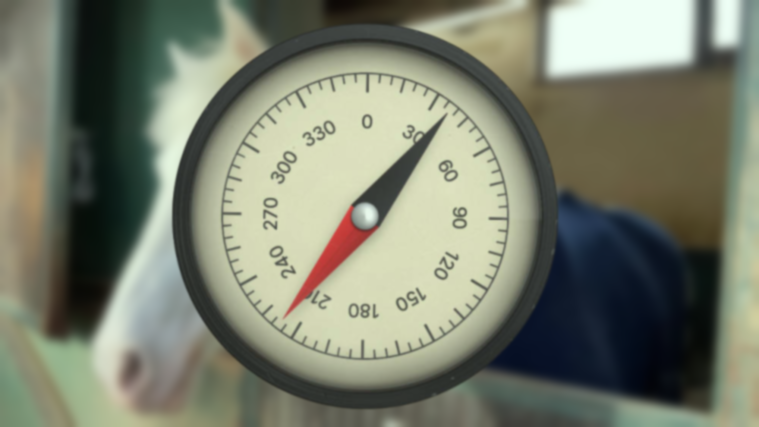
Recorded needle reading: 217.5
